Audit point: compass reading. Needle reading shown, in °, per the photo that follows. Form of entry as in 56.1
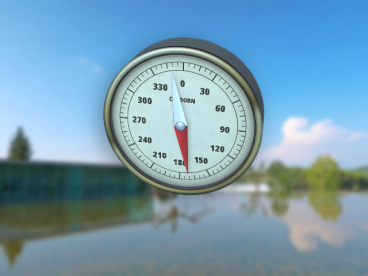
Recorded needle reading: 170
